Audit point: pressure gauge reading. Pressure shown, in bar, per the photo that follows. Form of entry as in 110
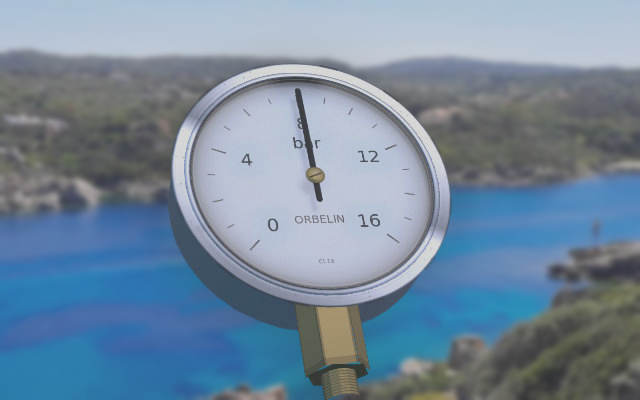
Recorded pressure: 8
